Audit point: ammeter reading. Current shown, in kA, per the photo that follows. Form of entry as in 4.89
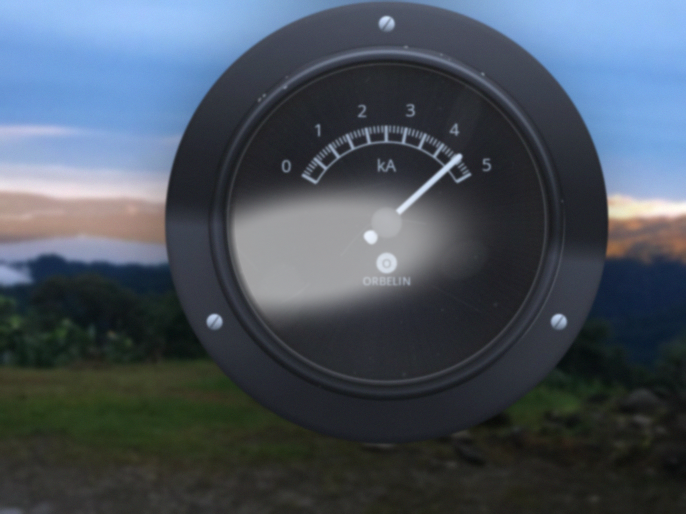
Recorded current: 4.5
